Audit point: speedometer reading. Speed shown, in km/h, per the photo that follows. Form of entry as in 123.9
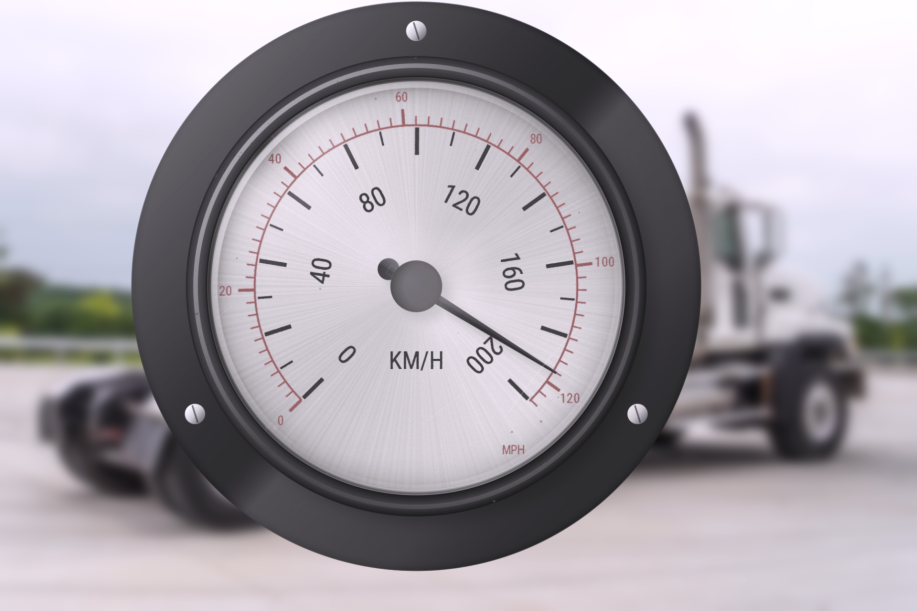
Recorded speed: 190
